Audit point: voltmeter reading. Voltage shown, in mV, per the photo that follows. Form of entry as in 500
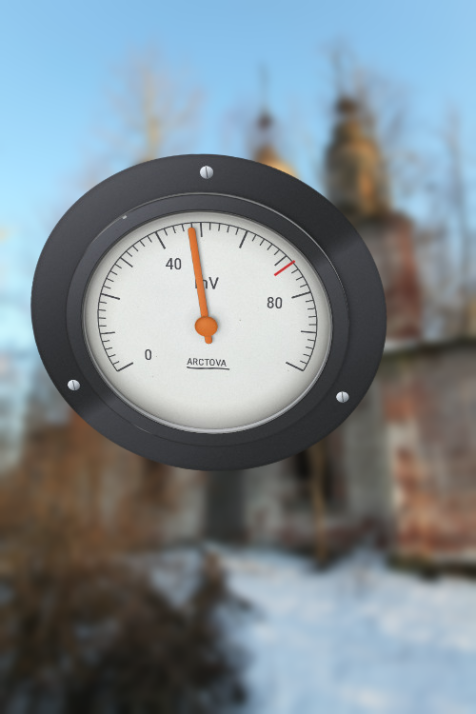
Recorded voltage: 48
